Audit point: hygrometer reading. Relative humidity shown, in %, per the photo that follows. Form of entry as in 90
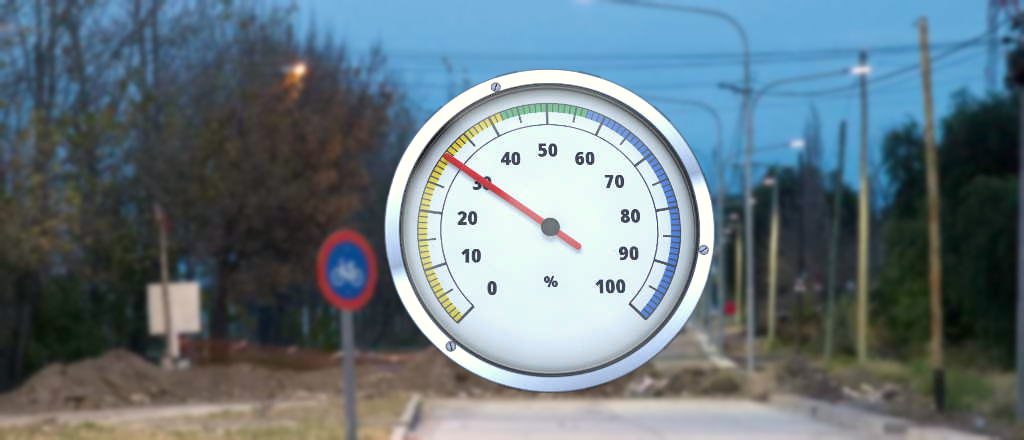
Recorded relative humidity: 30
